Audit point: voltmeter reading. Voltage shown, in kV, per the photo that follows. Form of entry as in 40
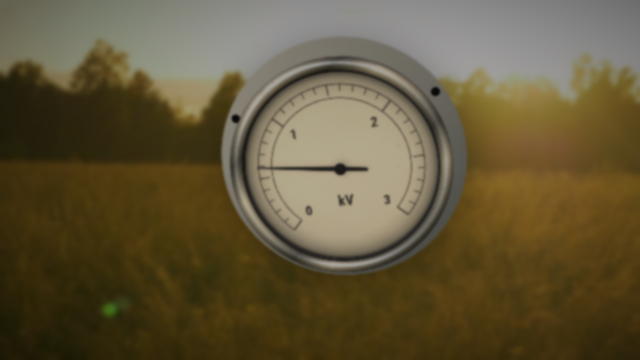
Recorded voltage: 0.6
